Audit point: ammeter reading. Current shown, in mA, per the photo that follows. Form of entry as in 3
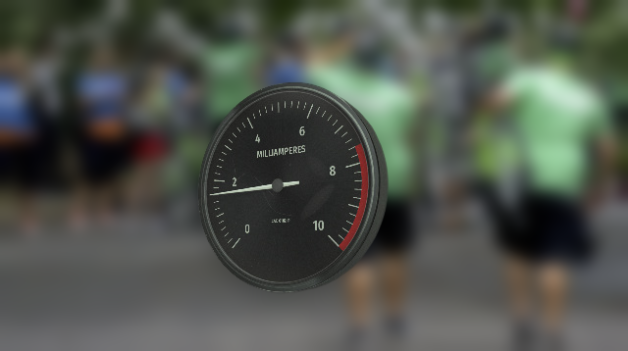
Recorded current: 1.6
